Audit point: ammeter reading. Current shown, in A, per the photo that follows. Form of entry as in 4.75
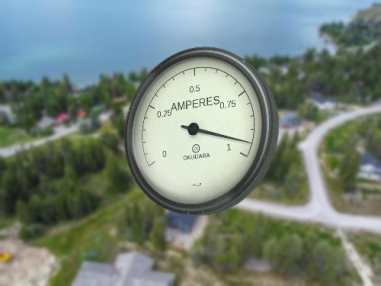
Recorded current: 0.95
